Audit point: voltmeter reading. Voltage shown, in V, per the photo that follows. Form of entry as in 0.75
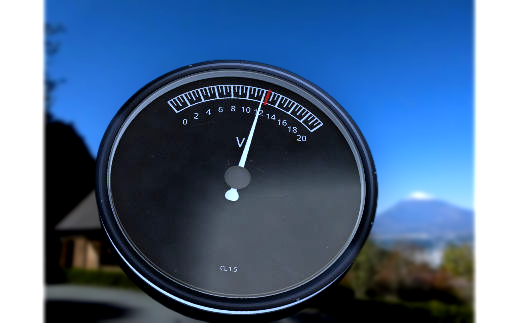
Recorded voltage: 12
